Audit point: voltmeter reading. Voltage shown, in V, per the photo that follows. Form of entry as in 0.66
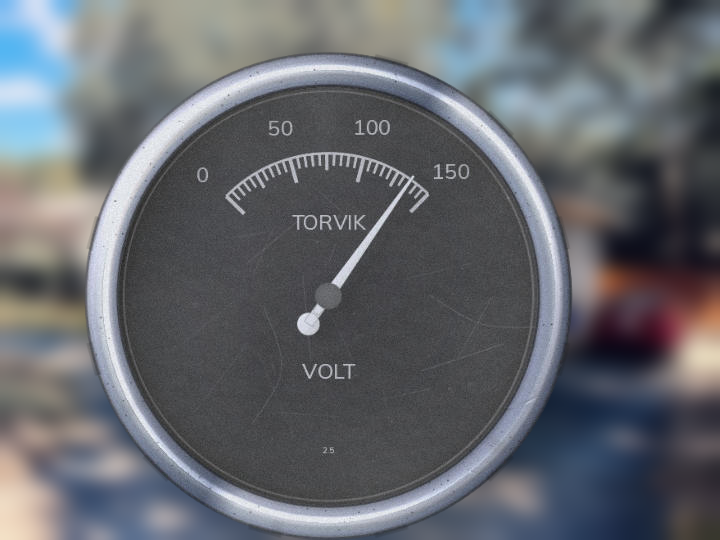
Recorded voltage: 135
